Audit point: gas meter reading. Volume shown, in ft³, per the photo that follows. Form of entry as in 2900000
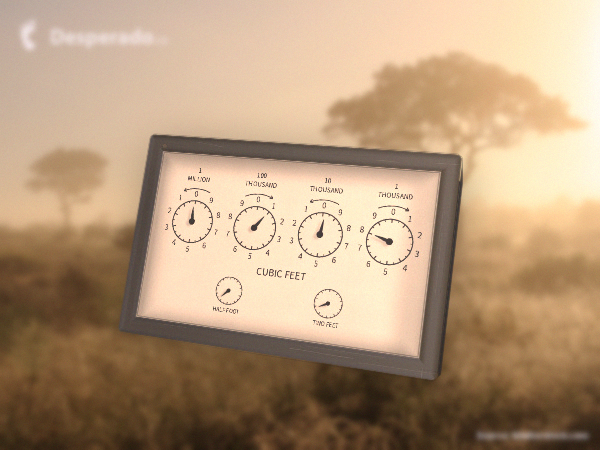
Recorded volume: 9800
